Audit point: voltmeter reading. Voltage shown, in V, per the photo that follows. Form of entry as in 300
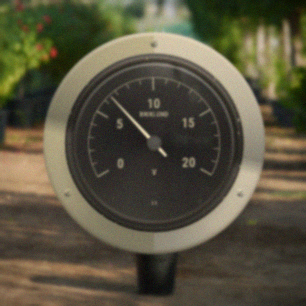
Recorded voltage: 6.5
